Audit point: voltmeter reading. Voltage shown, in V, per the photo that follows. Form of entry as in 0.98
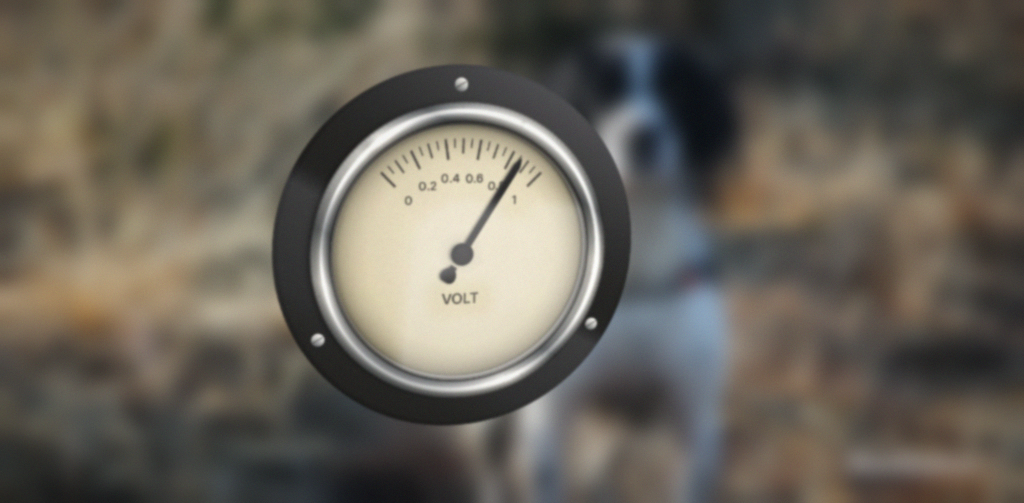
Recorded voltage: 0.85
